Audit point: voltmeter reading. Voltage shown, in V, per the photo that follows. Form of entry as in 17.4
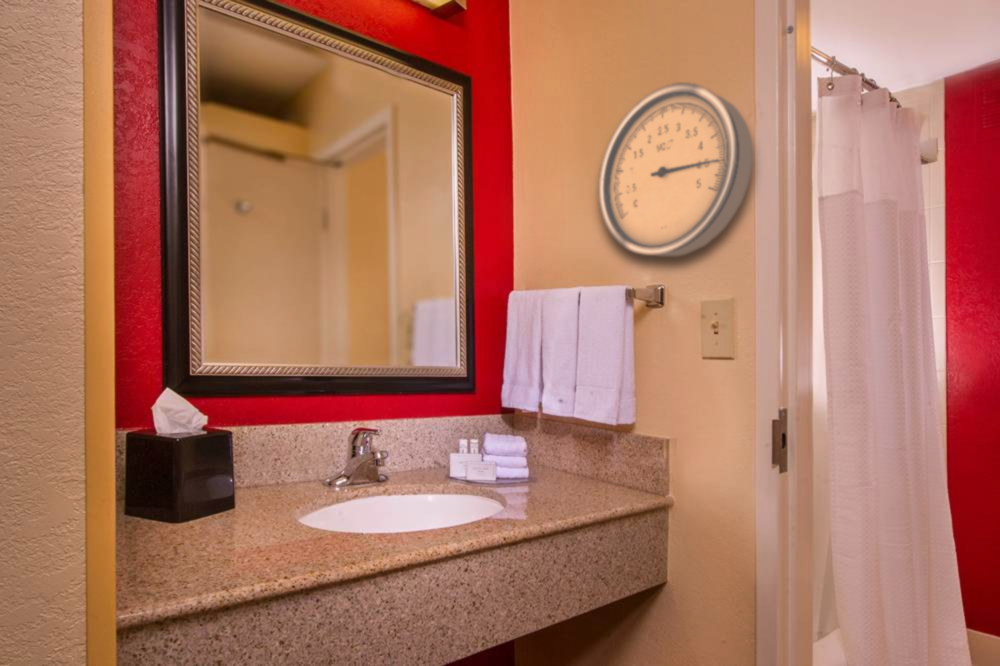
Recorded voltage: 4.5
